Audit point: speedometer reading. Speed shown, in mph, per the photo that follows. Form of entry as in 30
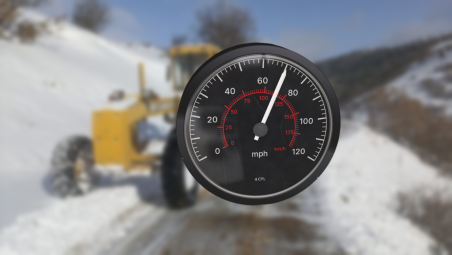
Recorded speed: 70
